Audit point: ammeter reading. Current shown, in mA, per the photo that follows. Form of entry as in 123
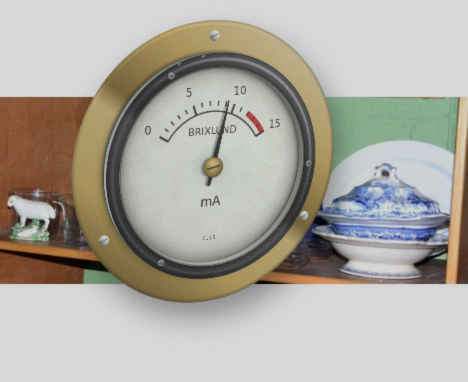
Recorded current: 9
